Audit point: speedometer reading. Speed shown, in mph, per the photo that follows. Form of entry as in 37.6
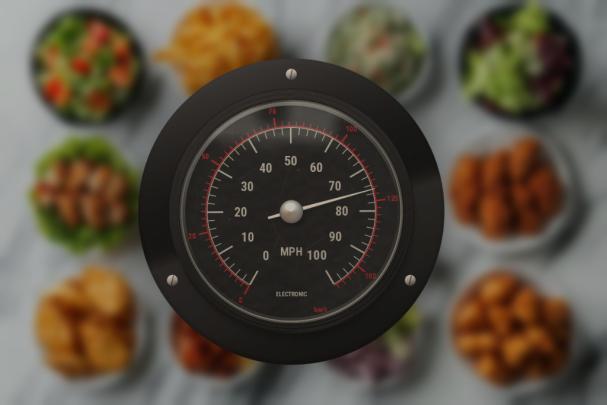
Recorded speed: 75
